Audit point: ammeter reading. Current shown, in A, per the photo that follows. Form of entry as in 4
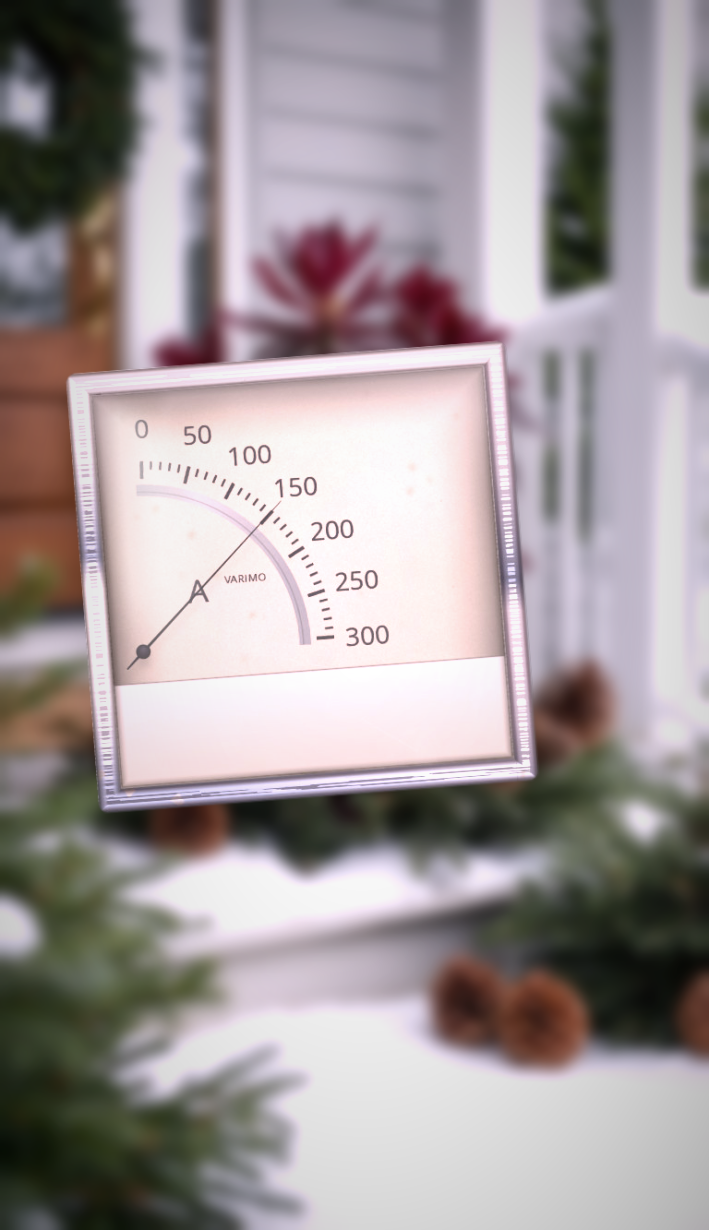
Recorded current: 150
